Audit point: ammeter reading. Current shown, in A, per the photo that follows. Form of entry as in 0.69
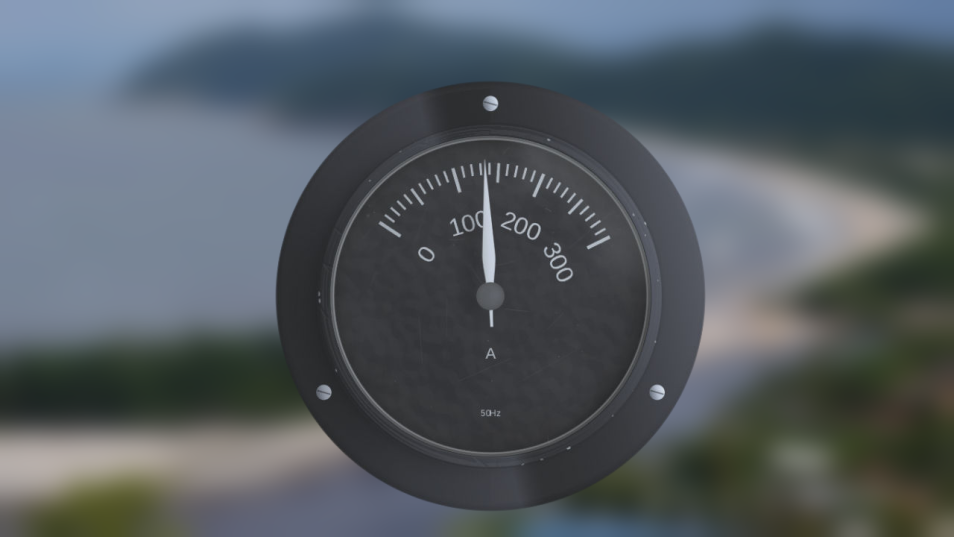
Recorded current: 135
